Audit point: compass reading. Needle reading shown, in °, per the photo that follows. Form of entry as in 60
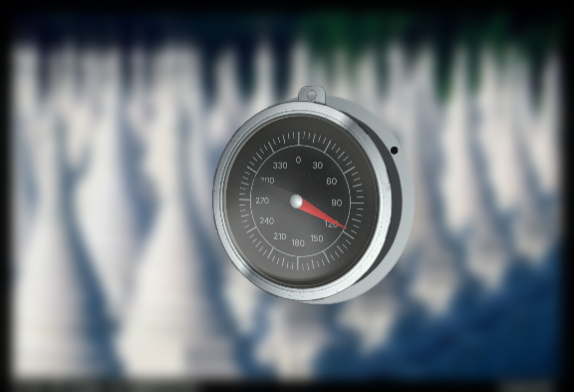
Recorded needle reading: 115
